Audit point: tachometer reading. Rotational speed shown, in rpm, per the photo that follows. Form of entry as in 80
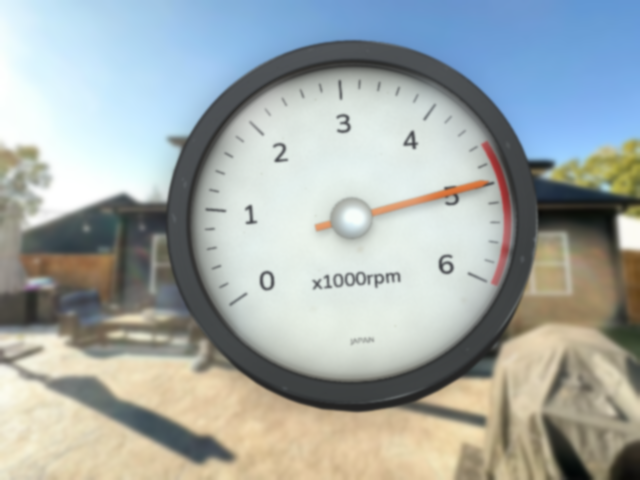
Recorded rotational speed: 5000
